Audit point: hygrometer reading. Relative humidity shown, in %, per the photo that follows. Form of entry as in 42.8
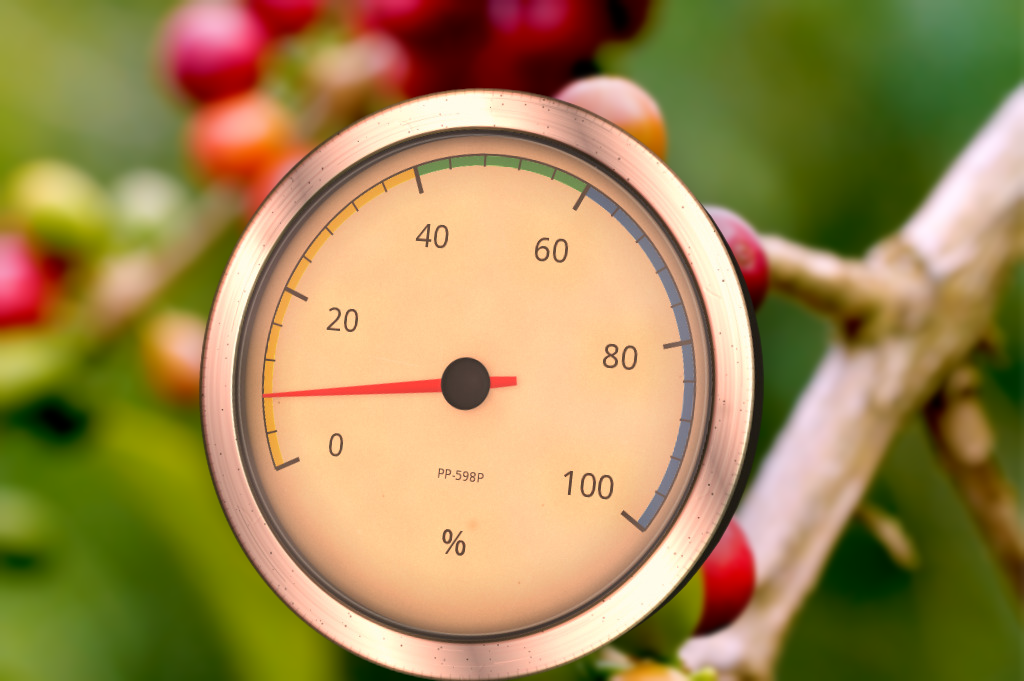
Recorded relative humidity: 8
